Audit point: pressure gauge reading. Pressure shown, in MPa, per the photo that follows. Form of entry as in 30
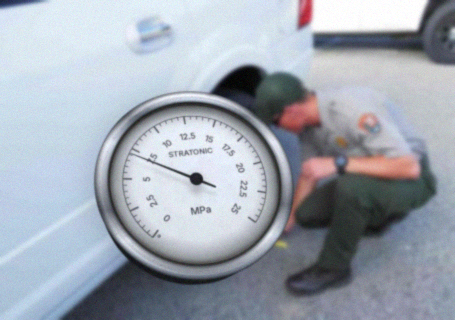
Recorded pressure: 7
